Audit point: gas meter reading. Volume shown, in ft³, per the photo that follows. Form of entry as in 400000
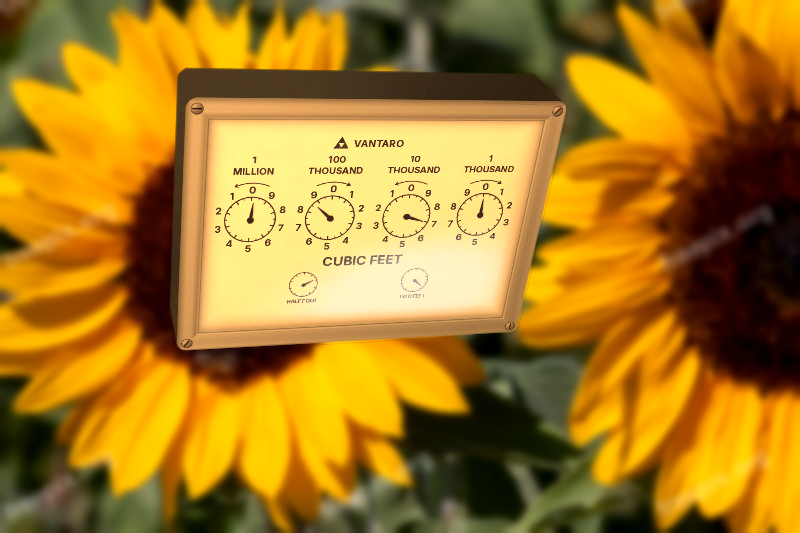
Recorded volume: 987000
